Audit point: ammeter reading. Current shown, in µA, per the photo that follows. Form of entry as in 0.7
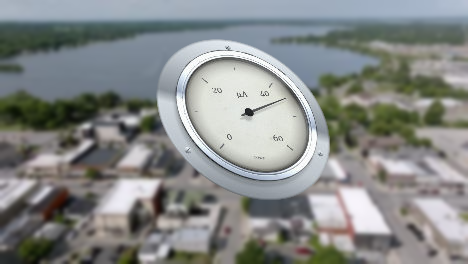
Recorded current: 45
